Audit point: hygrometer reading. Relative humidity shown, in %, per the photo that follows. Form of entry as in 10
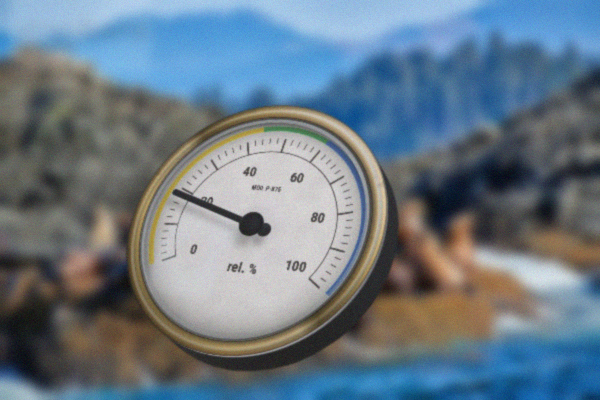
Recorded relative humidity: 18
